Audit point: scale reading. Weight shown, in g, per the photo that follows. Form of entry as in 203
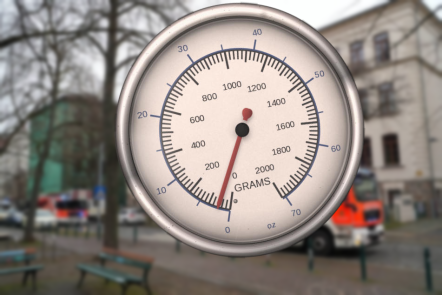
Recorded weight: 60
